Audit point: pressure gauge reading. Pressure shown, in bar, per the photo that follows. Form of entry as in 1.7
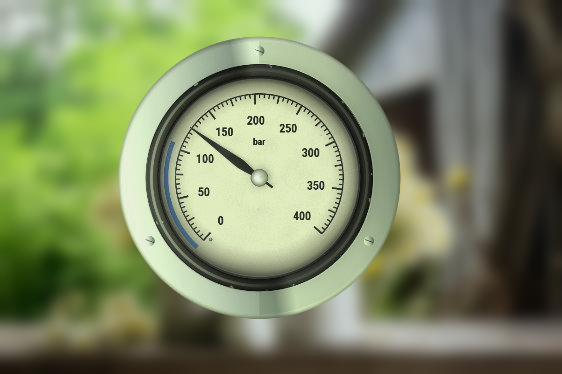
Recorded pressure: 125
